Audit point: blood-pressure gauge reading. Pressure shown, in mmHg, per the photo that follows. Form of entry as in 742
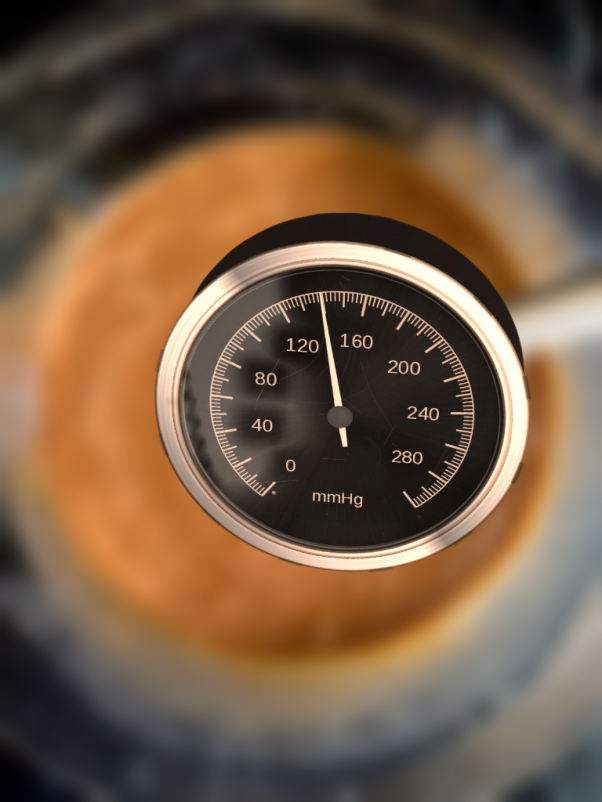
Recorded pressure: 140
